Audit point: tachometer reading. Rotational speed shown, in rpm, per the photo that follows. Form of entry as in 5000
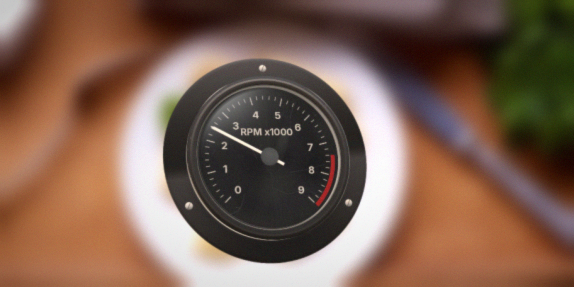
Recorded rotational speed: 2400
